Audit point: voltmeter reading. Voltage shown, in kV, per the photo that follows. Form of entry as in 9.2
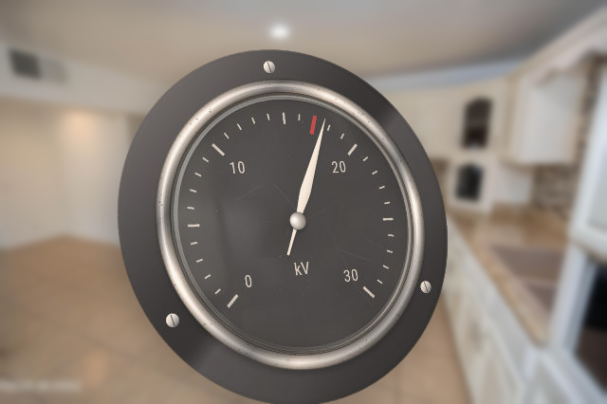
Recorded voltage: 17.5
